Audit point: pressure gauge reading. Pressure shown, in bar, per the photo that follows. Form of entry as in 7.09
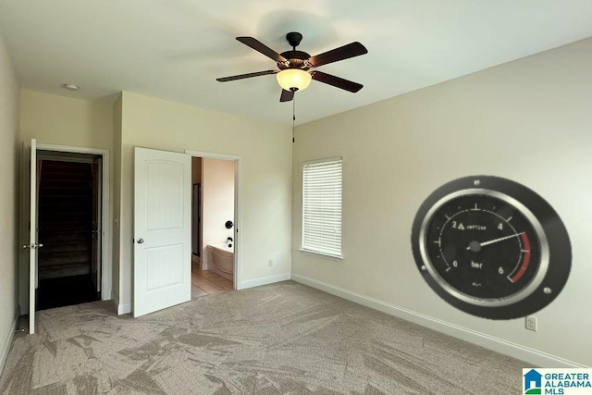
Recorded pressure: 4.5
